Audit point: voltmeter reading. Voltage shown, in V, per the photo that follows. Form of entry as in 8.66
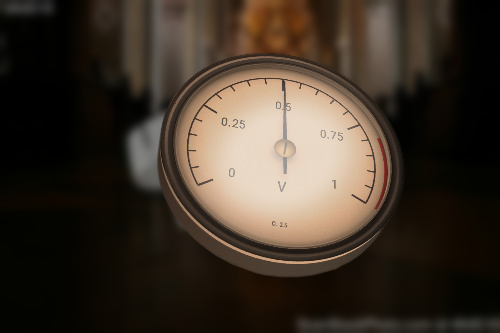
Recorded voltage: 0.5
